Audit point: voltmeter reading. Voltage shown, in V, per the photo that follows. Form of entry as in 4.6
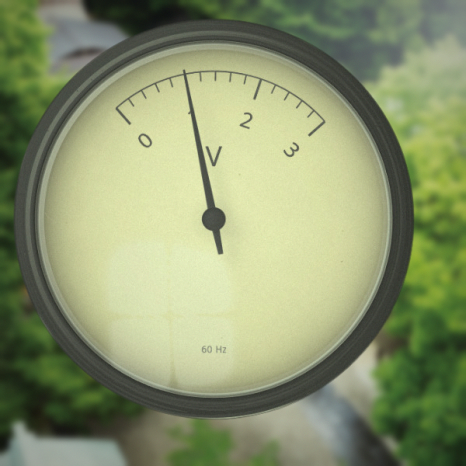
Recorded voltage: 1
